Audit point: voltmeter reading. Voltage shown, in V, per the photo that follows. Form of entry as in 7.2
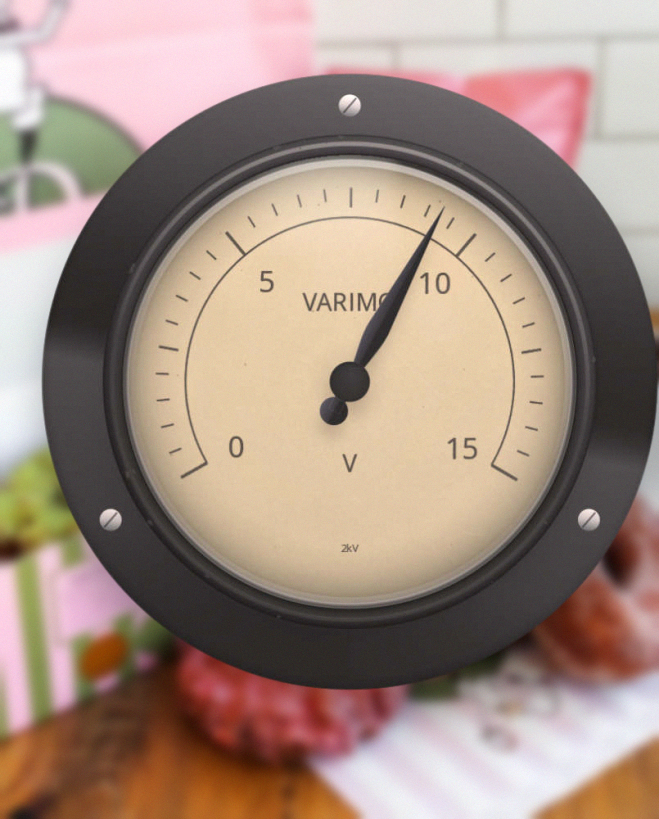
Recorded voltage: 9.25
